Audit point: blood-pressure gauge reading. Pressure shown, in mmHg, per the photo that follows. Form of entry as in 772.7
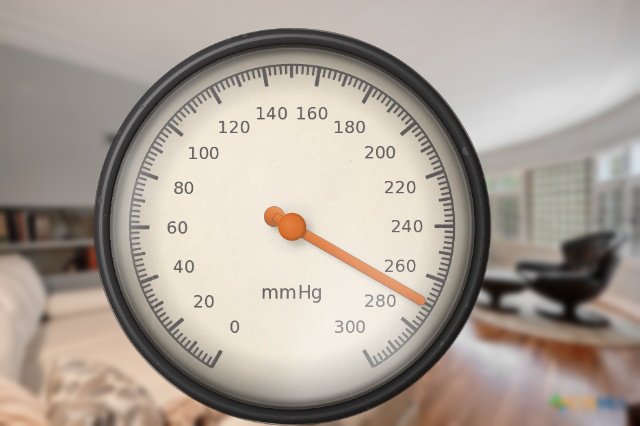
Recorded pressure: 270
